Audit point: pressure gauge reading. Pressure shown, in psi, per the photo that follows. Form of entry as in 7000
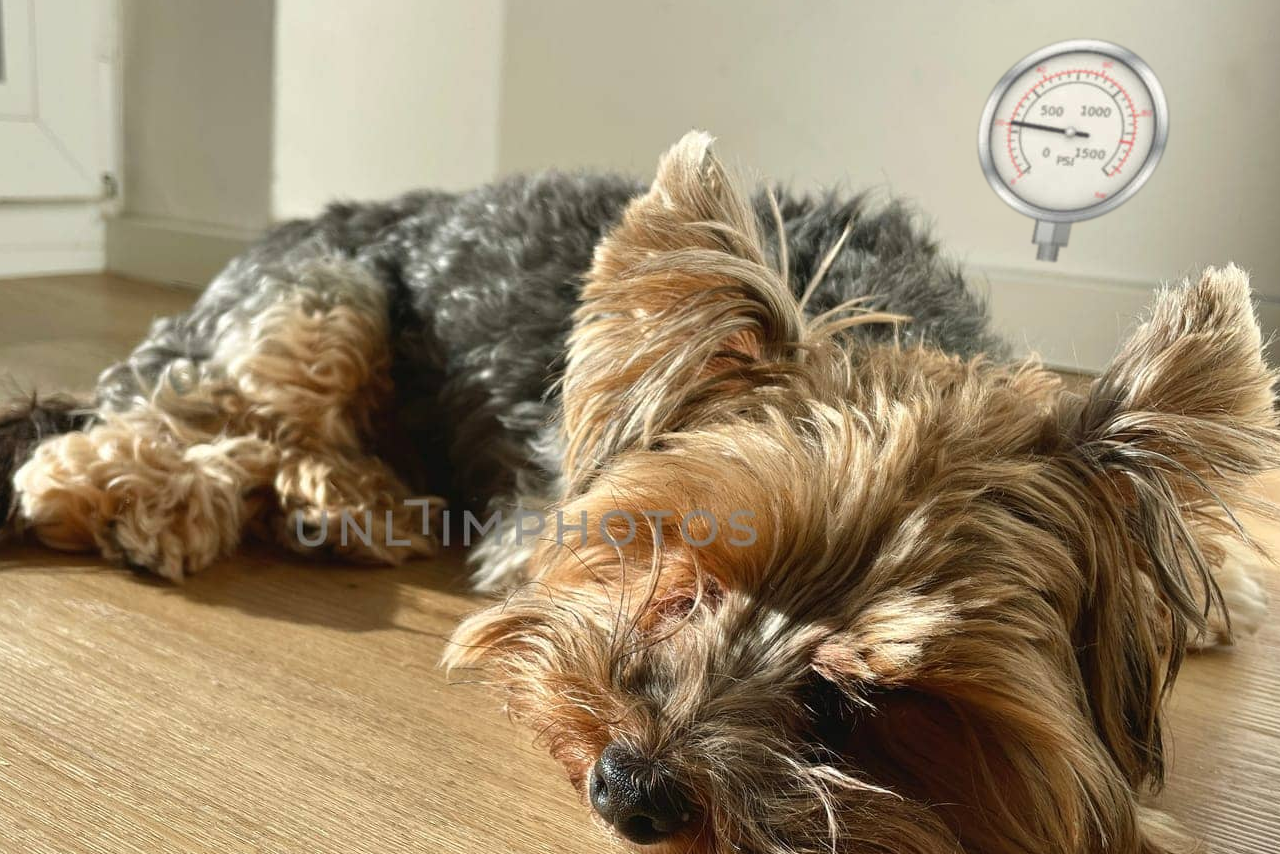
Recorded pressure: 300
